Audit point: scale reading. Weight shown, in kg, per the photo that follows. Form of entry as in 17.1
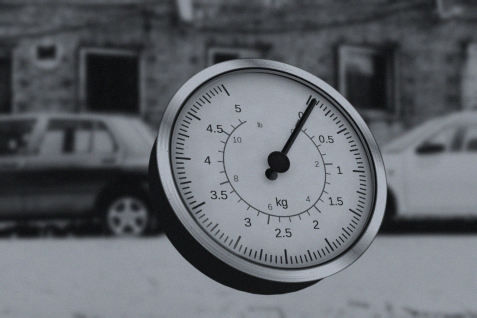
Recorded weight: 0.05
